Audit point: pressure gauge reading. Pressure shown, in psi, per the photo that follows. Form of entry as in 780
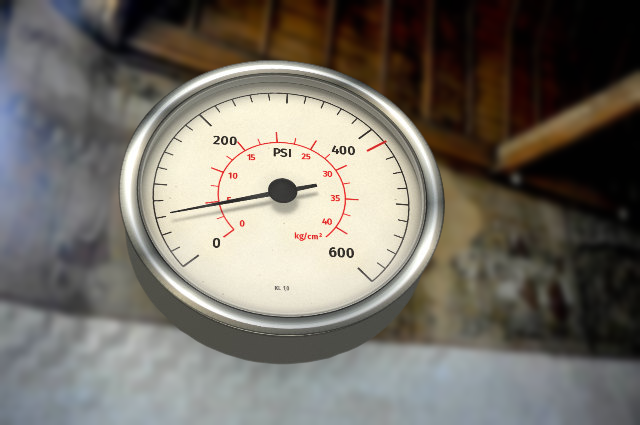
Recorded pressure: 60
